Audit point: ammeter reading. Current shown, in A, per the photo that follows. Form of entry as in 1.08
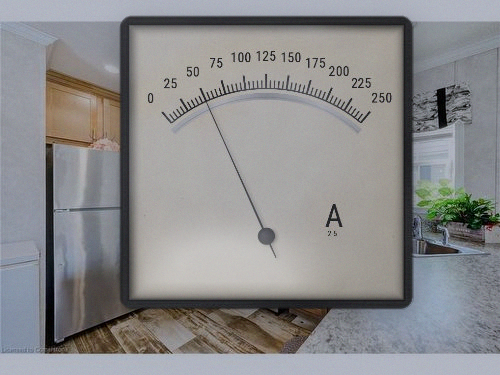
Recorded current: 50
